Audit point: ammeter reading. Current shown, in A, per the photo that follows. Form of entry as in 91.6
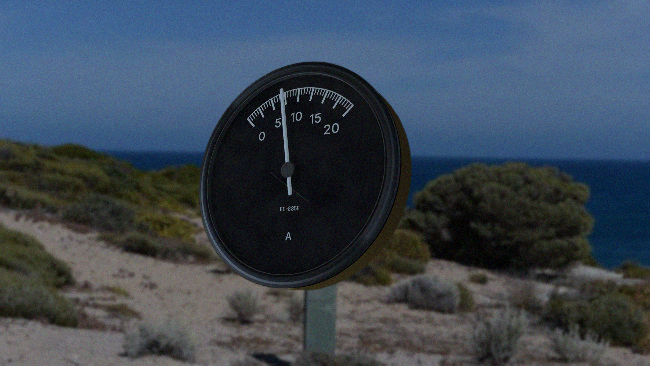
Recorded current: 7.5
